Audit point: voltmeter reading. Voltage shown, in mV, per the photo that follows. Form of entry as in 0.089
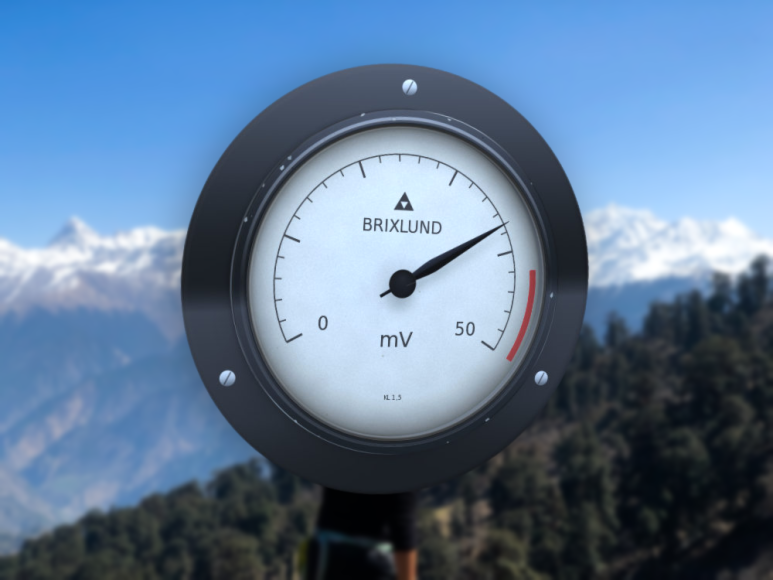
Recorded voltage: 37
